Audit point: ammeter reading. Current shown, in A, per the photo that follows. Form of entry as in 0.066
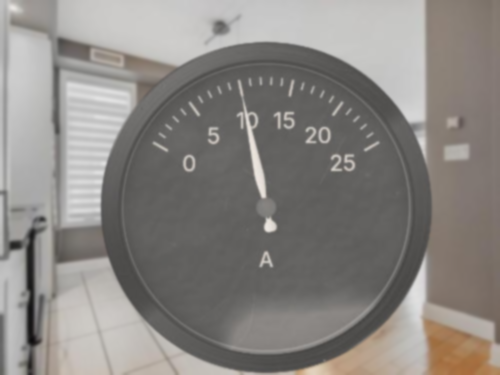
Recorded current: 10
